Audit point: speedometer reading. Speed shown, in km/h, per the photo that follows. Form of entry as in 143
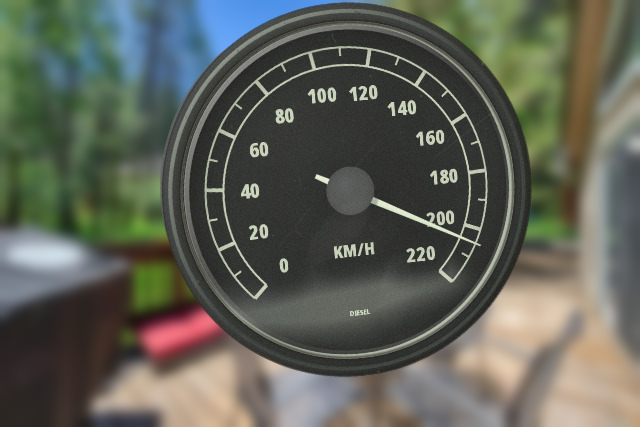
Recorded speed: 205
